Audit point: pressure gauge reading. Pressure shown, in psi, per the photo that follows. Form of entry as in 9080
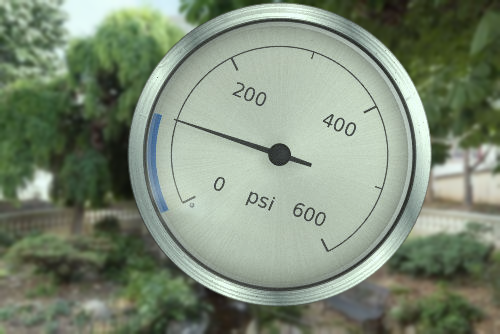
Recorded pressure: 100
